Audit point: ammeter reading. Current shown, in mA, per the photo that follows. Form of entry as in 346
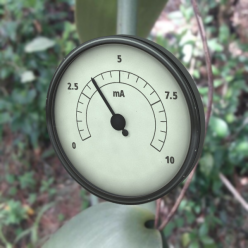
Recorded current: 3.5
